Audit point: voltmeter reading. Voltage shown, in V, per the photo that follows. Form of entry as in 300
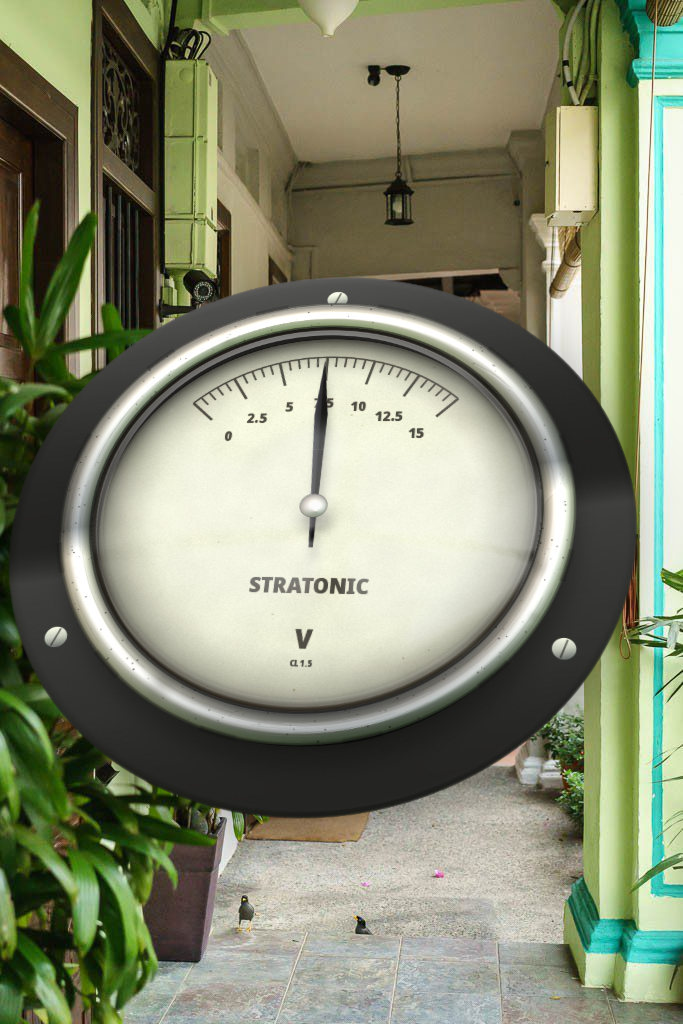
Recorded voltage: 7.5
